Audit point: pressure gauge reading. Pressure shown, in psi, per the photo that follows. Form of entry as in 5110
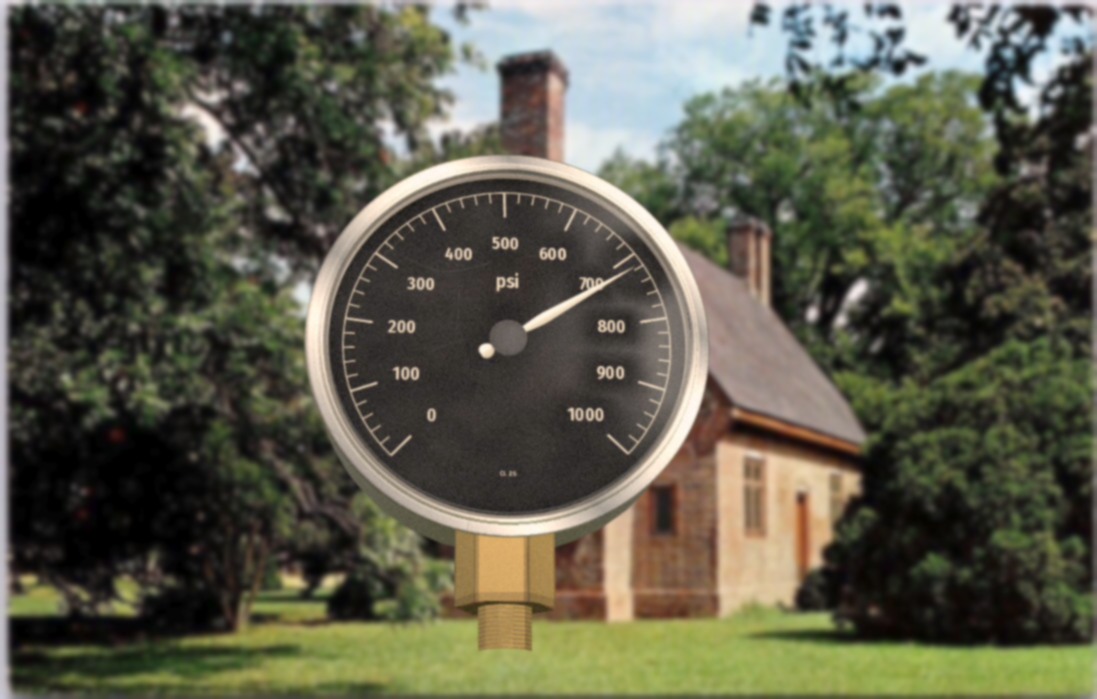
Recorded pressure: 720
